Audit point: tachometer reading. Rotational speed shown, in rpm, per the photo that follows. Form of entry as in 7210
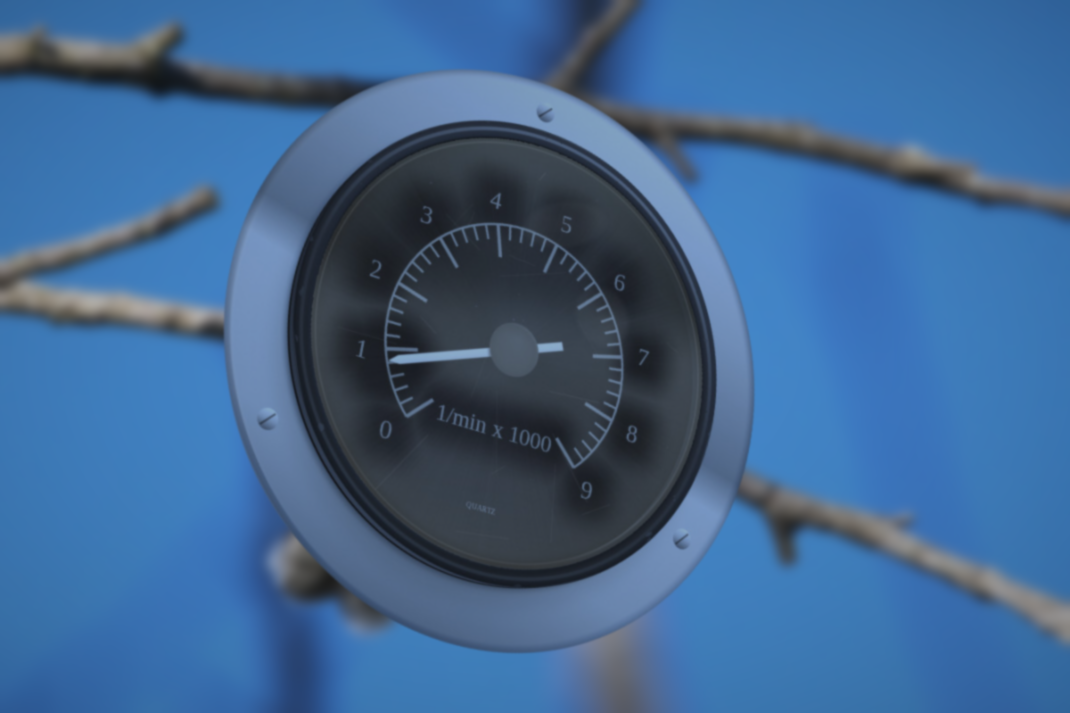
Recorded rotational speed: 800
